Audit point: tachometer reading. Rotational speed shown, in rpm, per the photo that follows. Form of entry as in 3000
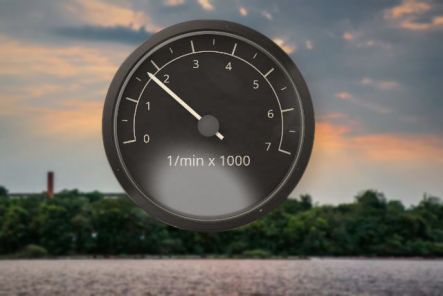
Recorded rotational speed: 1750
